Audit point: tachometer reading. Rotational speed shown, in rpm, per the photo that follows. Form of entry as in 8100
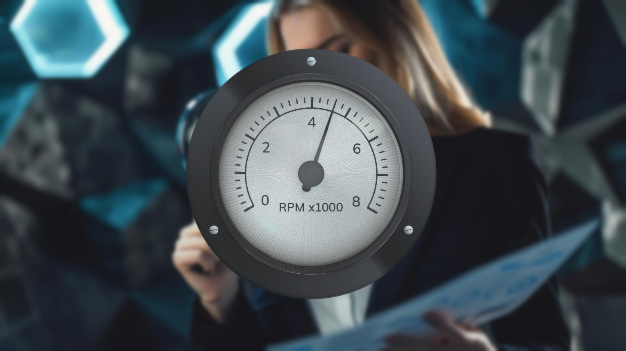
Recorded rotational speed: 4600
